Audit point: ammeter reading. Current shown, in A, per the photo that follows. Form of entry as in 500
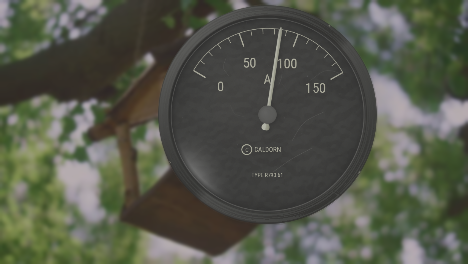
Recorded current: 85
